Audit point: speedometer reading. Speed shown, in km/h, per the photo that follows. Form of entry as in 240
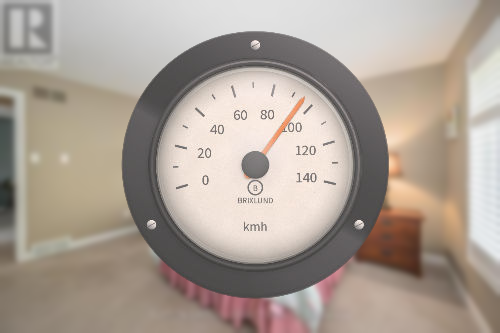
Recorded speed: 95
